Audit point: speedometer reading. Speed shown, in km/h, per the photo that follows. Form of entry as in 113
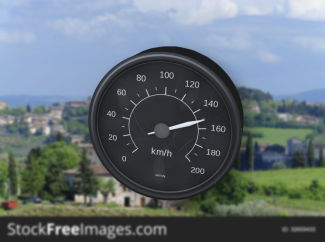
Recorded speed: 150
